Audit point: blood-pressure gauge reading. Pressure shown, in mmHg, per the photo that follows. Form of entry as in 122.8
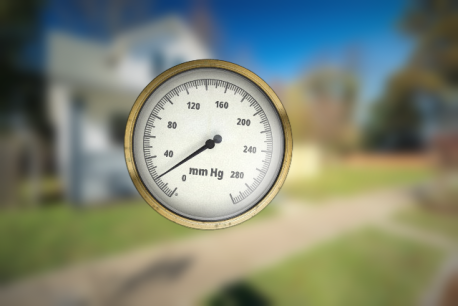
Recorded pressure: 20
